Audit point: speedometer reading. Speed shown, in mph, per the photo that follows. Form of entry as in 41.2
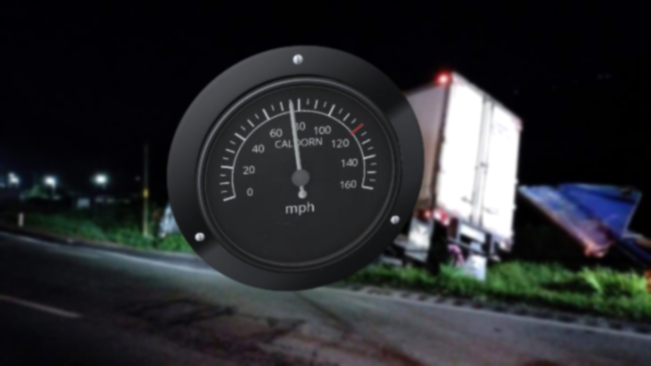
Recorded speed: 75
